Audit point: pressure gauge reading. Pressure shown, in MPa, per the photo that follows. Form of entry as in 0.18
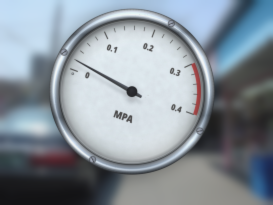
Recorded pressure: 0.02
